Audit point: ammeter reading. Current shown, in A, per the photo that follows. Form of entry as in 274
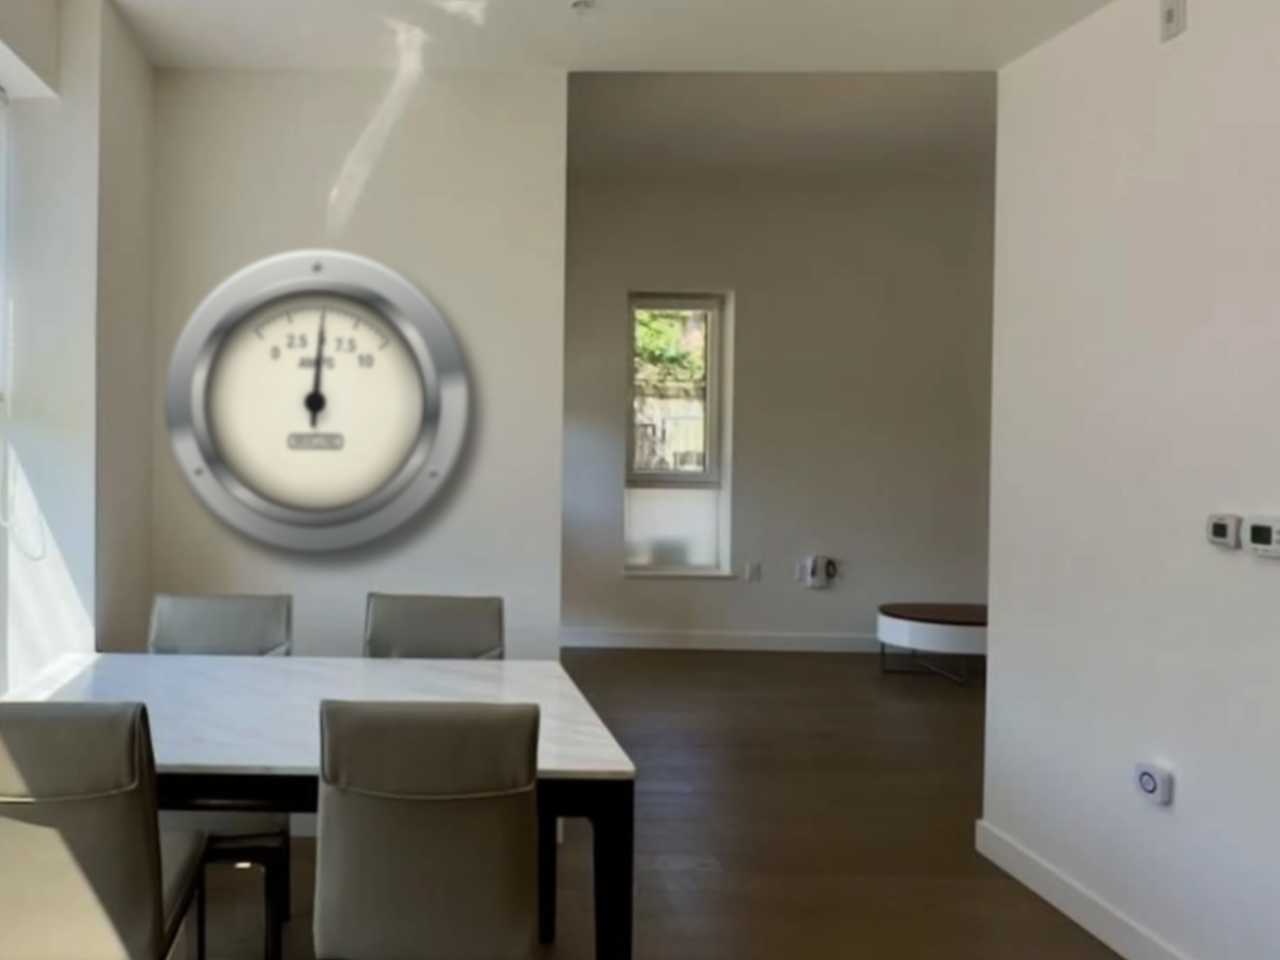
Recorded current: 5
